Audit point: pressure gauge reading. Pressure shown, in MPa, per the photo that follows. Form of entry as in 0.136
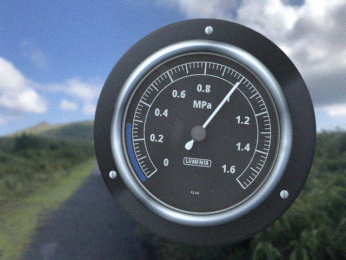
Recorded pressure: 1
